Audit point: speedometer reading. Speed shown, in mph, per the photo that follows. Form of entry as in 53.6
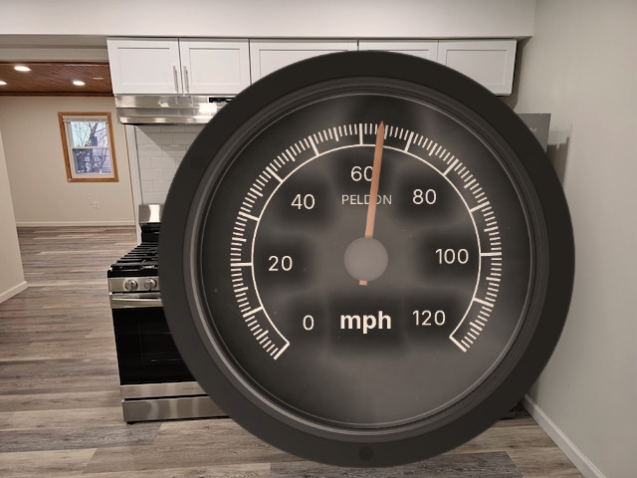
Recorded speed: 64
